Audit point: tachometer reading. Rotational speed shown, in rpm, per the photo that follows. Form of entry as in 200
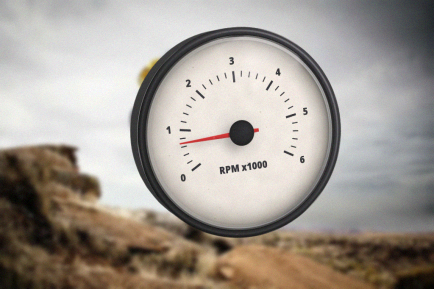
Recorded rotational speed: 700
